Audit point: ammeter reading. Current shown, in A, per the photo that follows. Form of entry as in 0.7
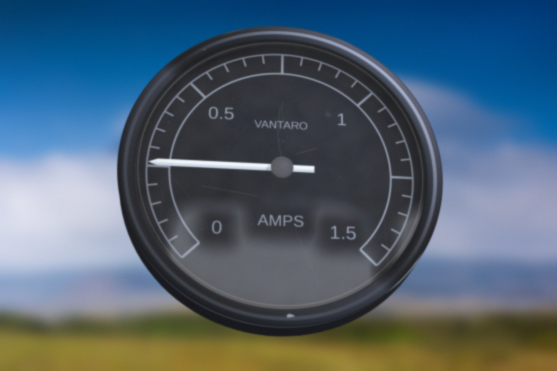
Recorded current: 0.25
